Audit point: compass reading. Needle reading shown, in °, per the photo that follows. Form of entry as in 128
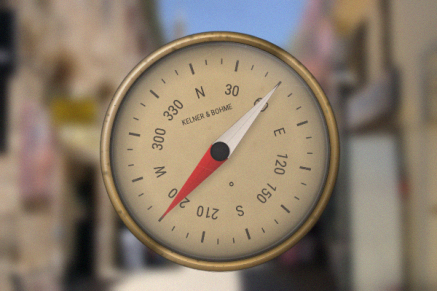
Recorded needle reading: 240
